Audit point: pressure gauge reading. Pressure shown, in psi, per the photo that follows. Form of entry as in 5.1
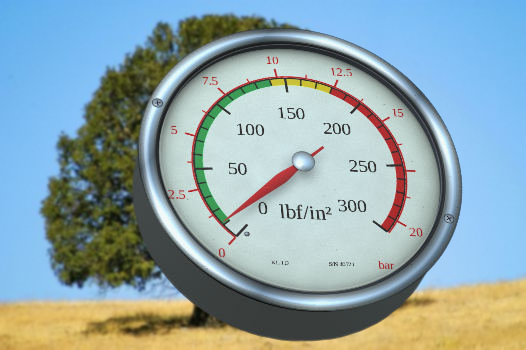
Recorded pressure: 10
